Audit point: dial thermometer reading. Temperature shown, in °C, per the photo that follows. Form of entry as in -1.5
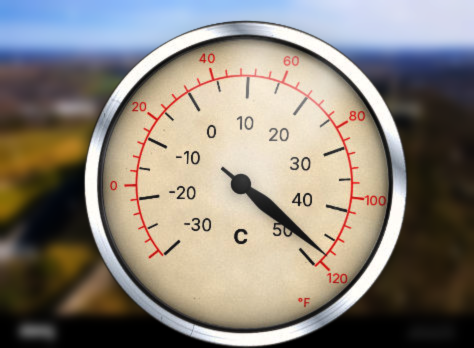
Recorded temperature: 47.5
